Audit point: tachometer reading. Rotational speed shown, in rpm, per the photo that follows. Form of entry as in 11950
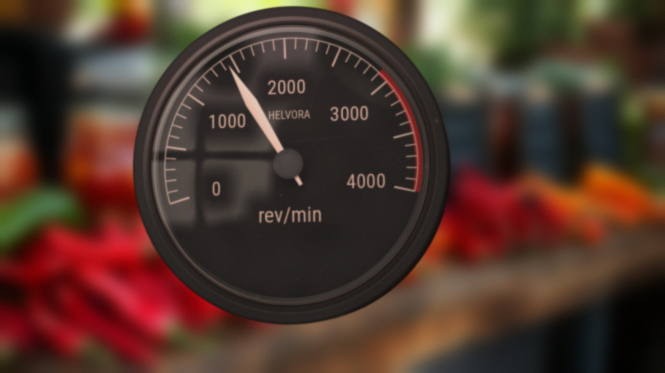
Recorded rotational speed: 1450
